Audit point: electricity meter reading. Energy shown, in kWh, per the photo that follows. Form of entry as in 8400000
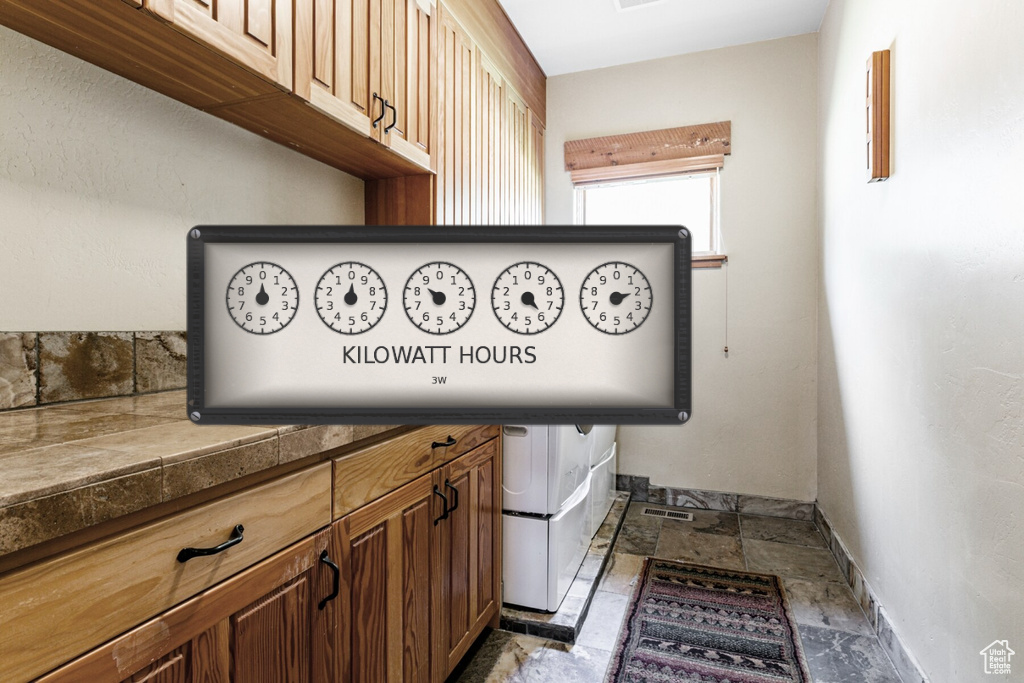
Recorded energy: 99862
